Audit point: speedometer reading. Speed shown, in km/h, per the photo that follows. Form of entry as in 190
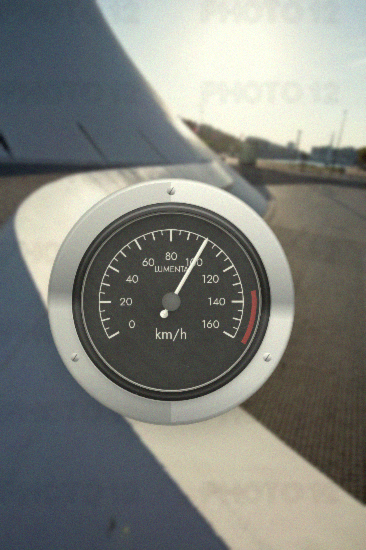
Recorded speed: 100
